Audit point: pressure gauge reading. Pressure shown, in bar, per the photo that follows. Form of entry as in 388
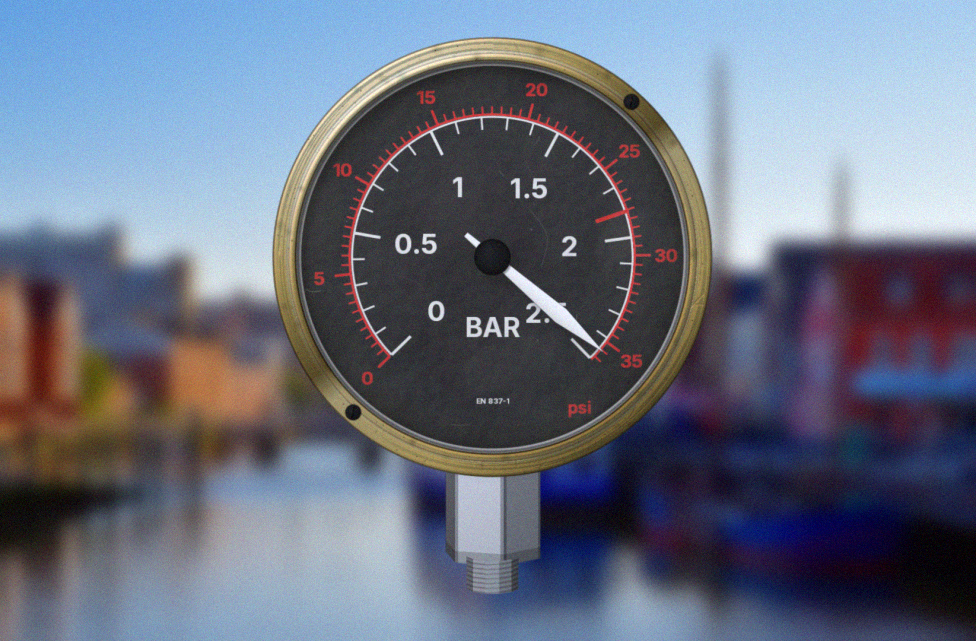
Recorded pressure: 2.45
